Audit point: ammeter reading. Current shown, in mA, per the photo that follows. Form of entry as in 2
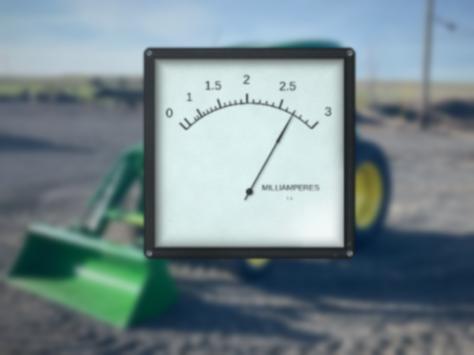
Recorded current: 2.7
